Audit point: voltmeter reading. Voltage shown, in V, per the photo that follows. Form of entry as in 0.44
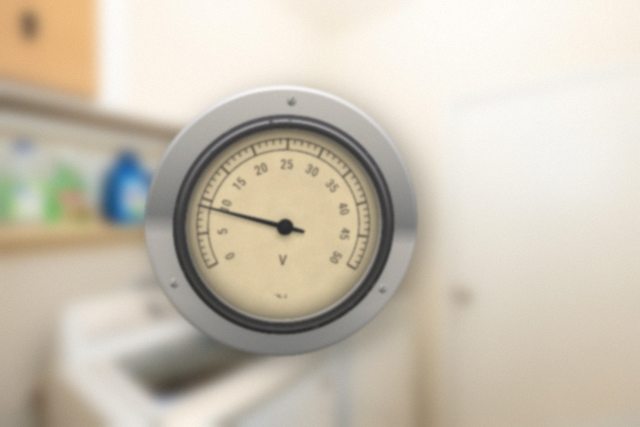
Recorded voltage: 9
